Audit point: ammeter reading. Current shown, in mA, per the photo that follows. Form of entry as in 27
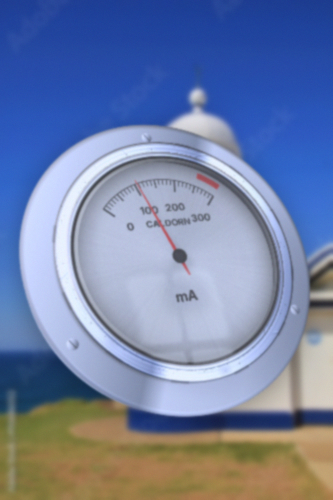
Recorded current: 100
